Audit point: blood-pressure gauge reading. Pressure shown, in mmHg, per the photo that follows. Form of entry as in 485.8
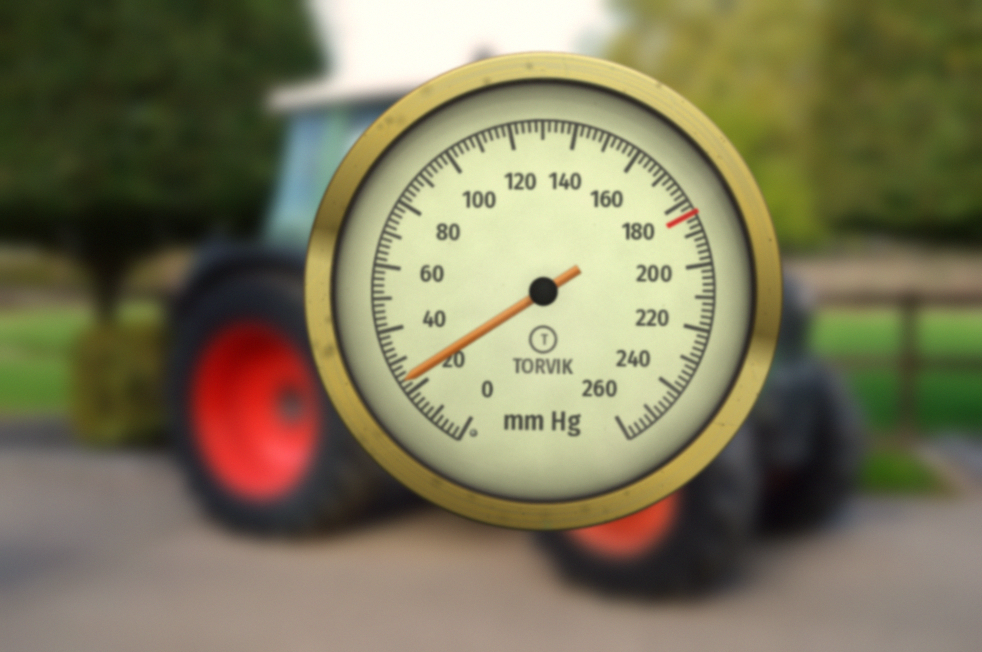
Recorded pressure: 24
